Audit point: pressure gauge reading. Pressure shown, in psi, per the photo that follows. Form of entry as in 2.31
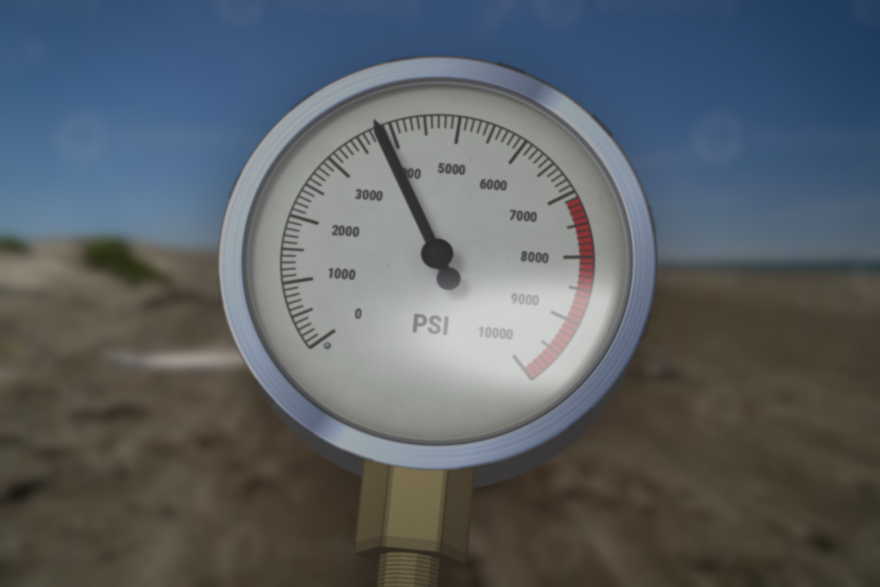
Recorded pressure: 3800
